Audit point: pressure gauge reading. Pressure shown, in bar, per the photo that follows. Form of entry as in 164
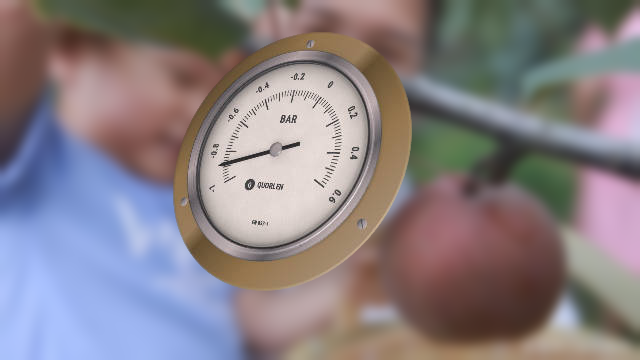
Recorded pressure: -0.9
